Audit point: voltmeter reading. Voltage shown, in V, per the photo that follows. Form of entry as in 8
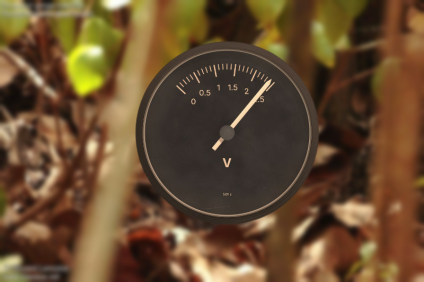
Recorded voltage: 2.4
